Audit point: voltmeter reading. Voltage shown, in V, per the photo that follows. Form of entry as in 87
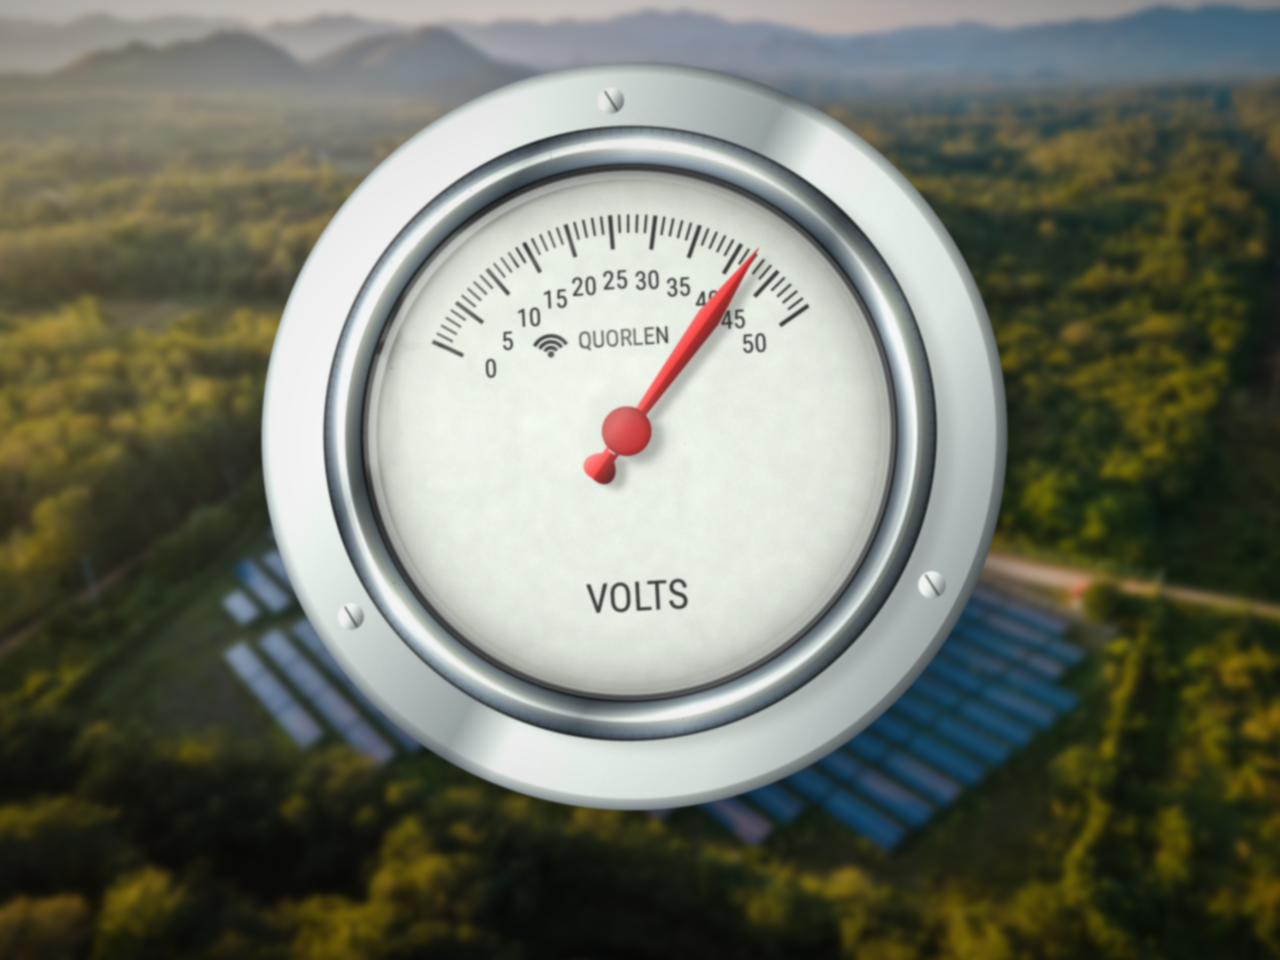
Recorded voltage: 42
